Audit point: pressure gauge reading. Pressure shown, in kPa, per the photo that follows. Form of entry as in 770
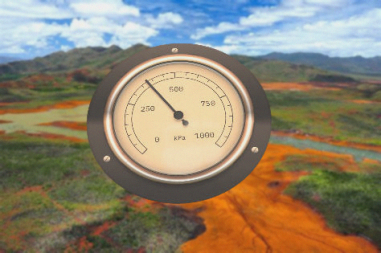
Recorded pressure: 375
